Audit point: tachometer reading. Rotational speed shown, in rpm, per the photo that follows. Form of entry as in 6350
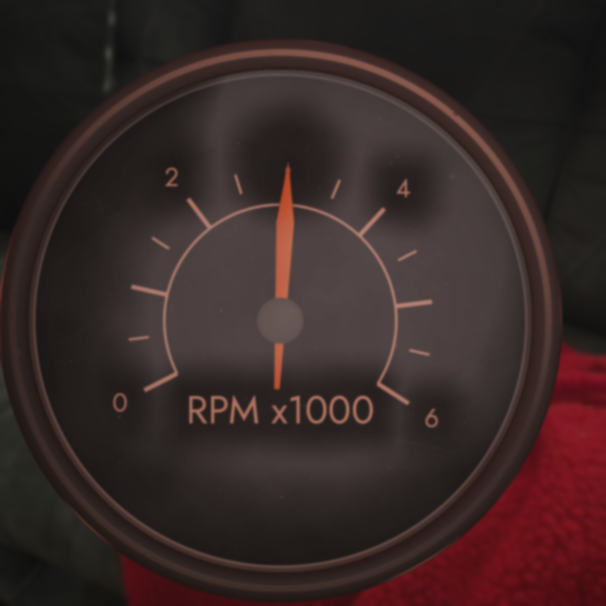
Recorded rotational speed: 3000
